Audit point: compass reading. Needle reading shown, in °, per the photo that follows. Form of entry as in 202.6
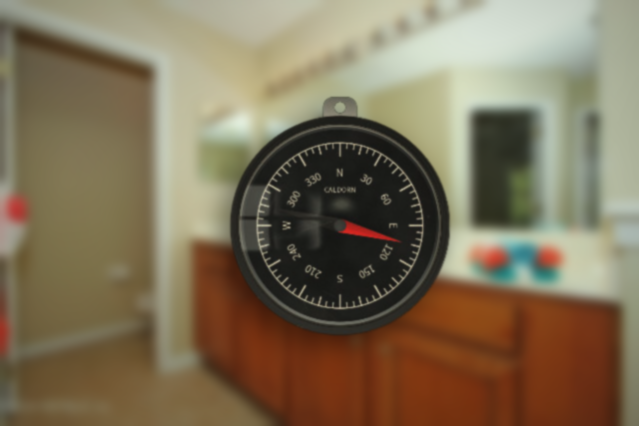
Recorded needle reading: 105
